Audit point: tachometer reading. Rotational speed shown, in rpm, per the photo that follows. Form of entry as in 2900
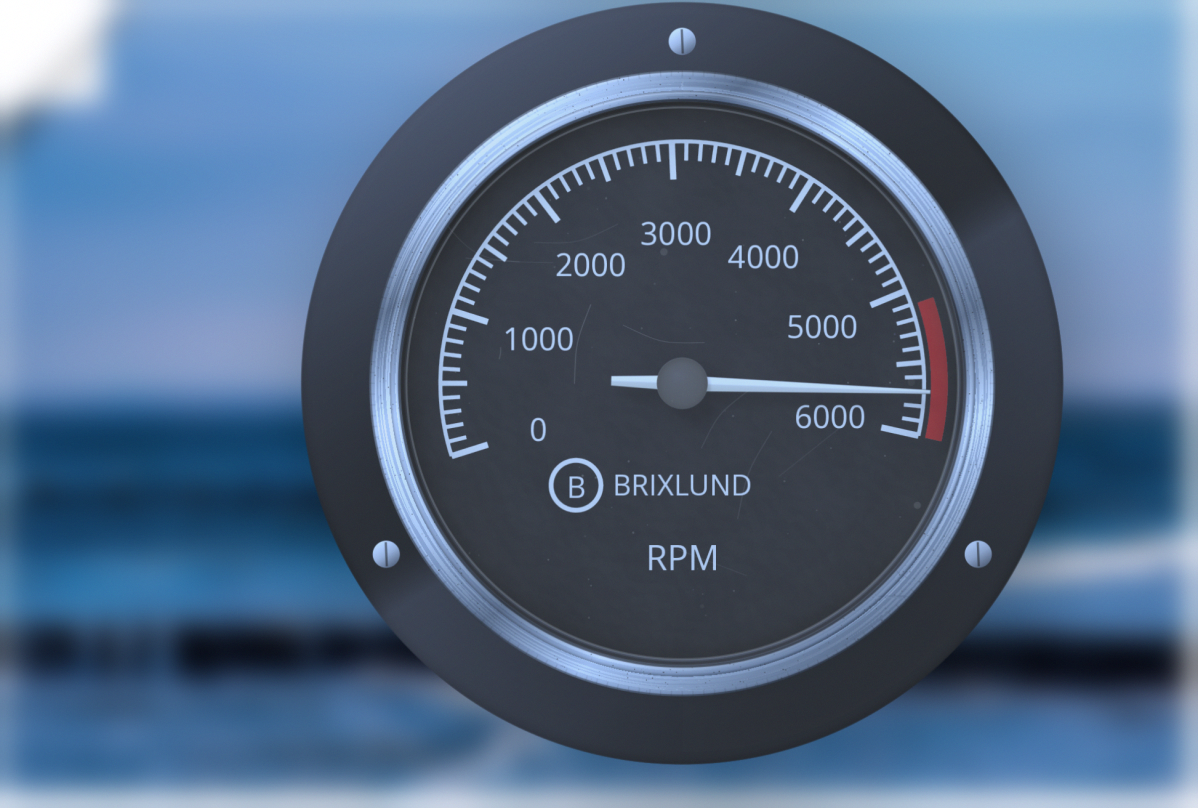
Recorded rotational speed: 5700
